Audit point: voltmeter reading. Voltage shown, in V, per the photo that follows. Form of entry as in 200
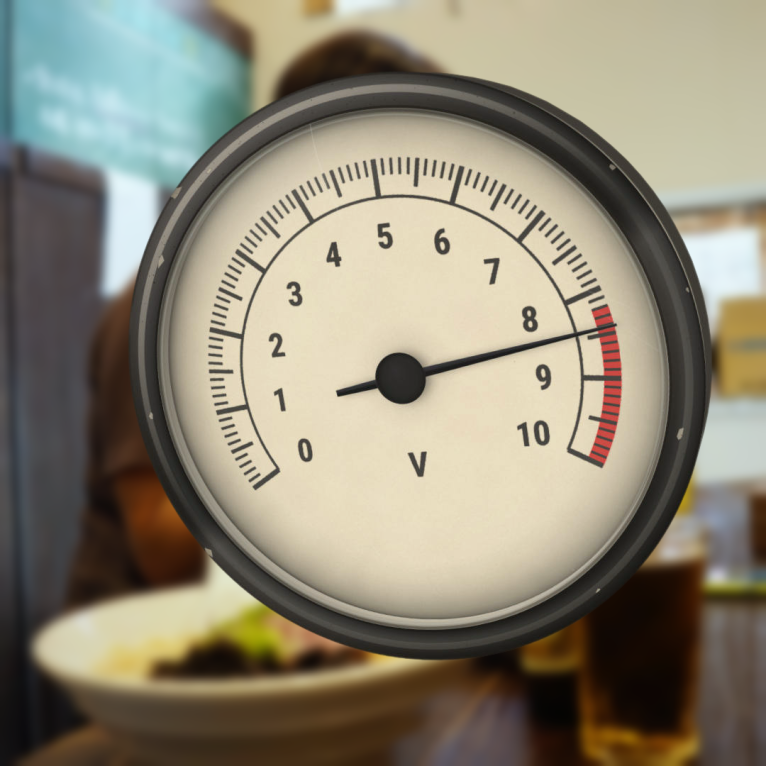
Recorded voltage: 8.4
